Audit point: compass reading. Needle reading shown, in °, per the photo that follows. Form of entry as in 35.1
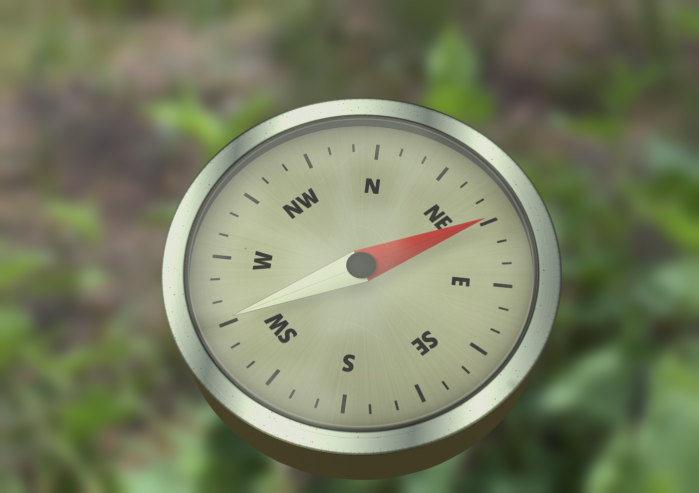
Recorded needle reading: 60
